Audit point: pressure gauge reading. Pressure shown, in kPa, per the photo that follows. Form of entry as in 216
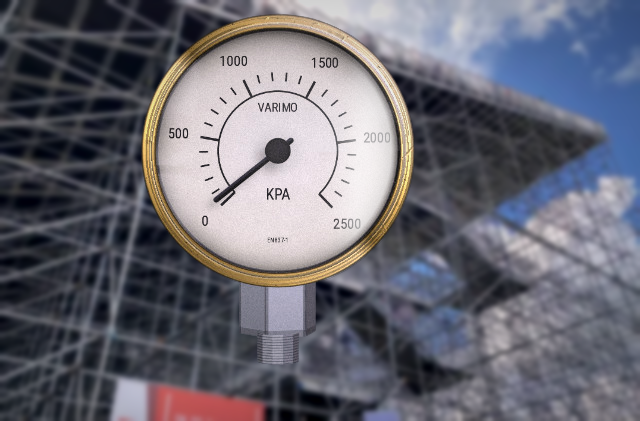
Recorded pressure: 50
